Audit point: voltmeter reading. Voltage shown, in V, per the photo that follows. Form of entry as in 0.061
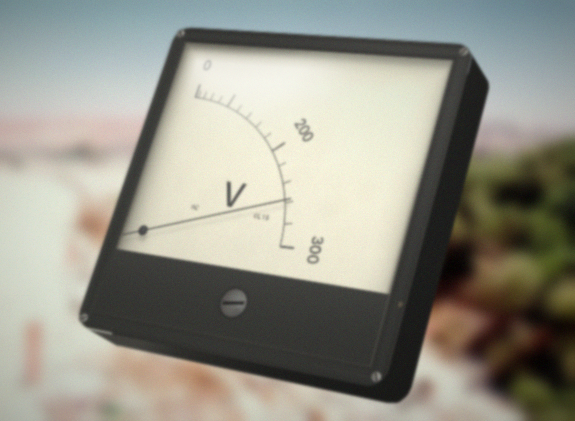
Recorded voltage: 260
